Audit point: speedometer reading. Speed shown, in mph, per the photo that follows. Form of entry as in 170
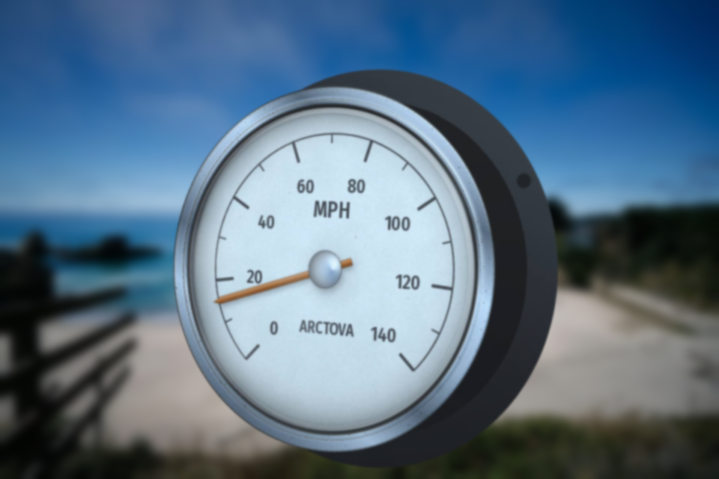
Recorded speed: 15
